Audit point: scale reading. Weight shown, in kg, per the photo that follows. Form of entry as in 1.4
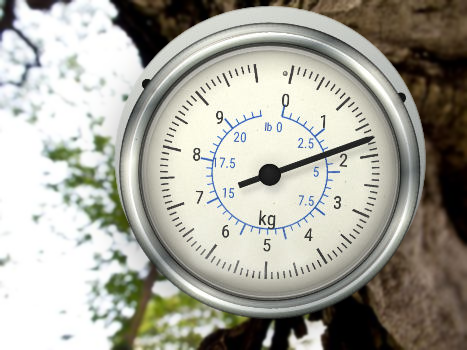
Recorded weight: 1.7
